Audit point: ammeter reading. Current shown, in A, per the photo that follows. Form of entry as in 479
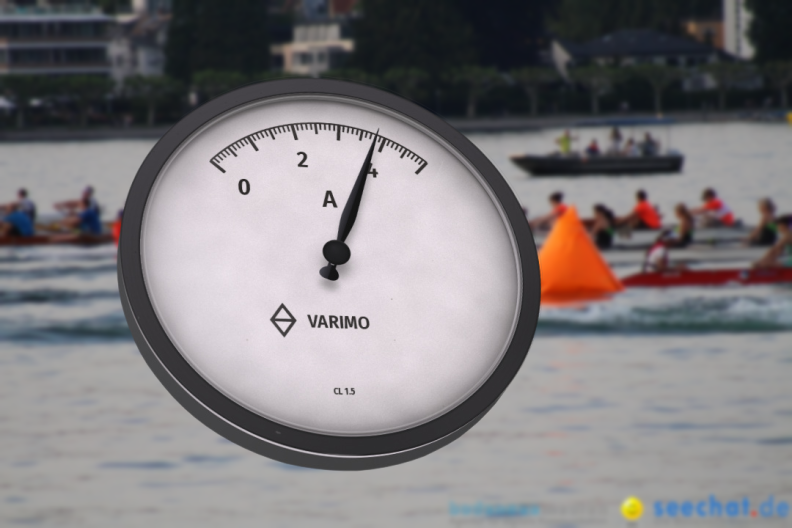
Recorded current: 3.8
